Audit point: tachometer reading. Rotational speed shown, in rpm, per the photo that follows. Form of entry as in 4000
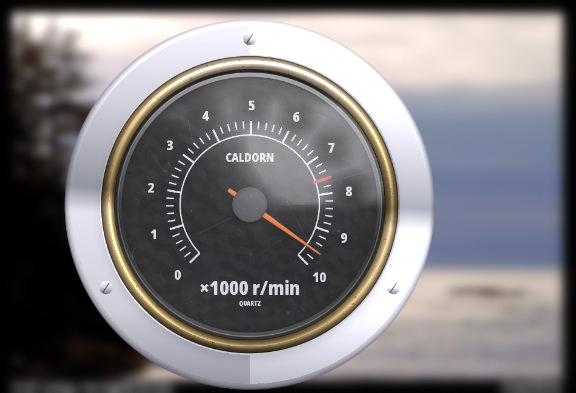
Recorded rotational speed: 9600
